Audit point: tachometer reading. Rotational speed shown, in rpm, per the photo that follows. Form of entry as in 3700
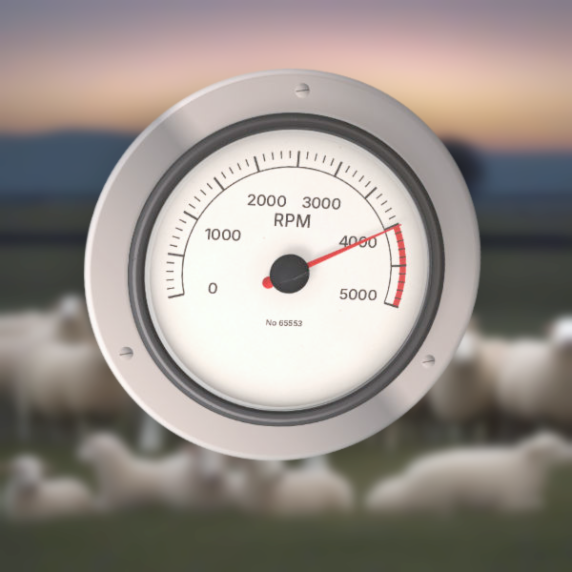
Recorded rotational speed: 4000
